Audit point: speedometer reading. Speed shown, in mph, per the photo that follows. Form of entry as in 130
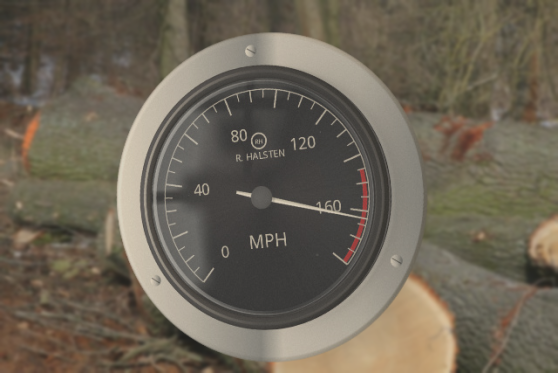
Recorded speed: 162.5
